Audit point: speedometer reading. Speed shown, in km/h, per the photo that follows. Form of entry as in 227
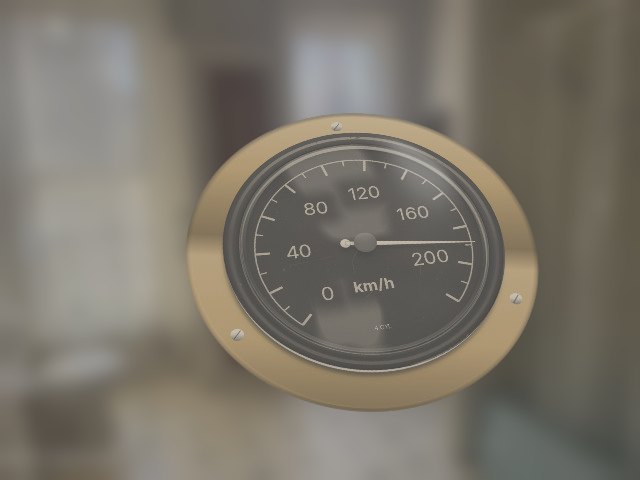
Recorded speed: 190
